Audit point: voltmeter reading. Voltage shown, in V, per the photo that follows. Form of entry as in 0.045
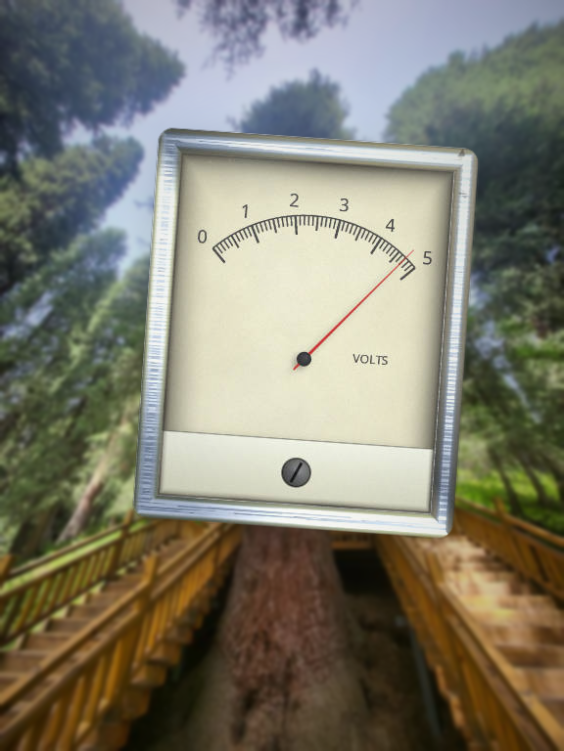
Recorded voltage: 4.7
